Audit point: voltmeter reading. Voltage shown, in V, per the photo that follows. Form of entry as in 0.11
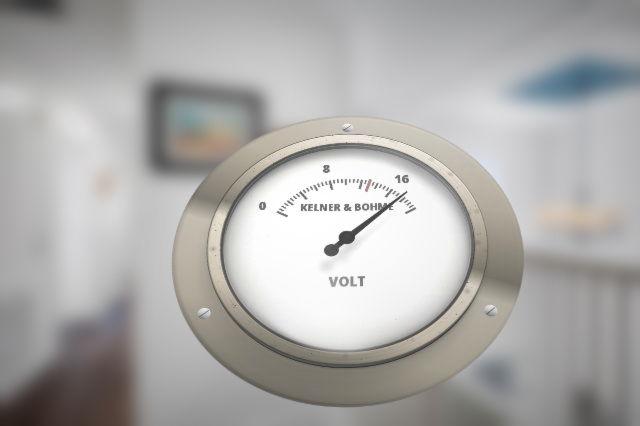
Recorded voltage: 18
